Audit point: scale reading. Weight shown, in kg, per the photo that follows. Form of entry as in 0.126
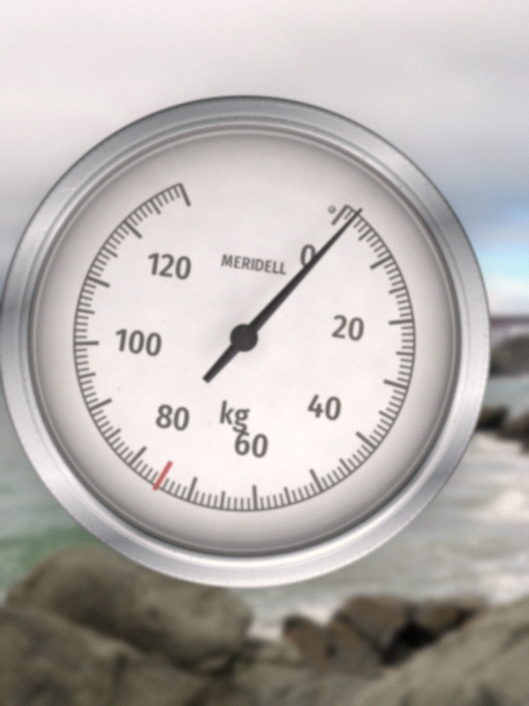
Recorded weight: 2
